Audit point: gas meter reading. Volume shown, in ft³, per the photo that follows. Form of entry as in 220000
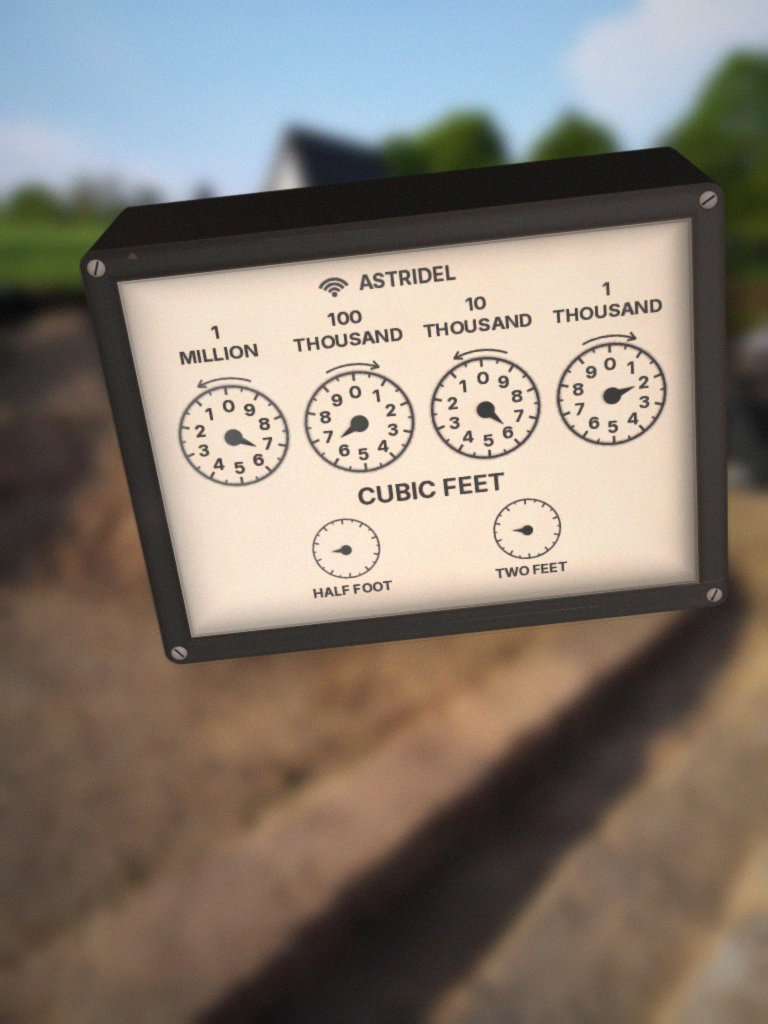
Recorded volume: 666200
